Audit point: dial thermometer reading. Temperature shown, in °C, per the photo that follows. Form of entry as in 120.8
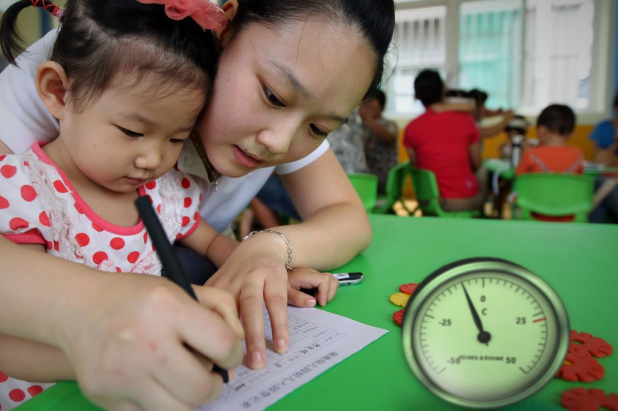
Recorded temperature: -7.5
